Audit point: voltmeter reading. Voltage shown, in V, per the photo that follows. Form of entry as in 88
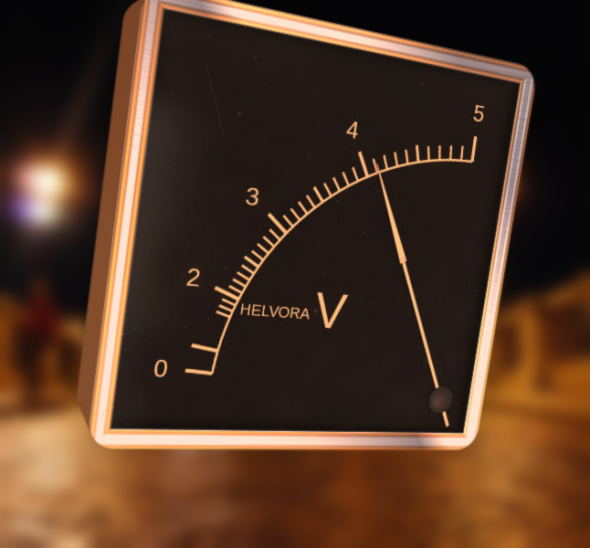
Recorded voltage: 4.1
